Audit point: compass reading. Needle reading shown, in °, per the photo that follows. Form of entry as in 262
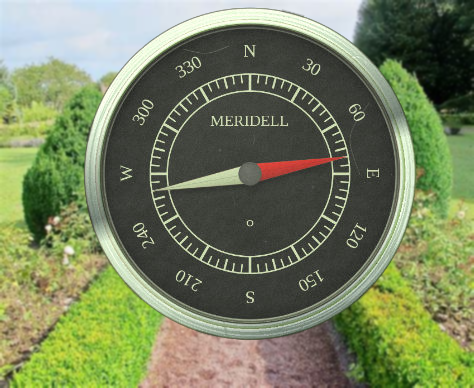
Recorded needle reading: 80
